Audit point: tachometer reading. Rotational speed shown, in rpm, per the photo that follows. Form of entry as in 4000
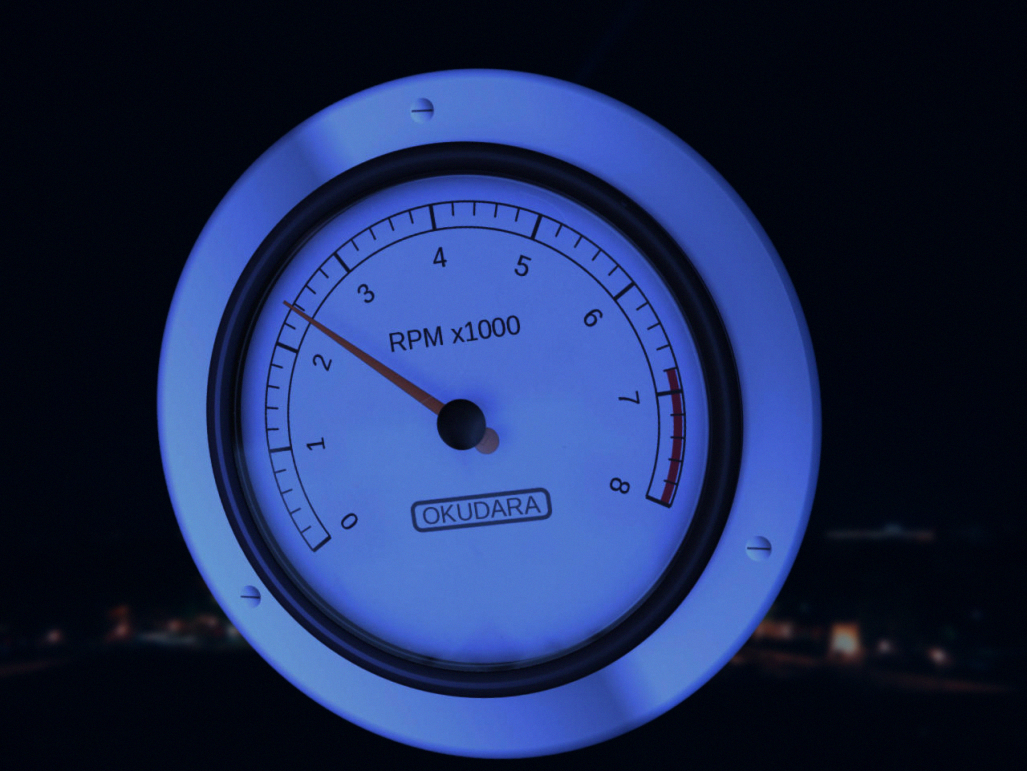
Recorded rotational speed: 2400
